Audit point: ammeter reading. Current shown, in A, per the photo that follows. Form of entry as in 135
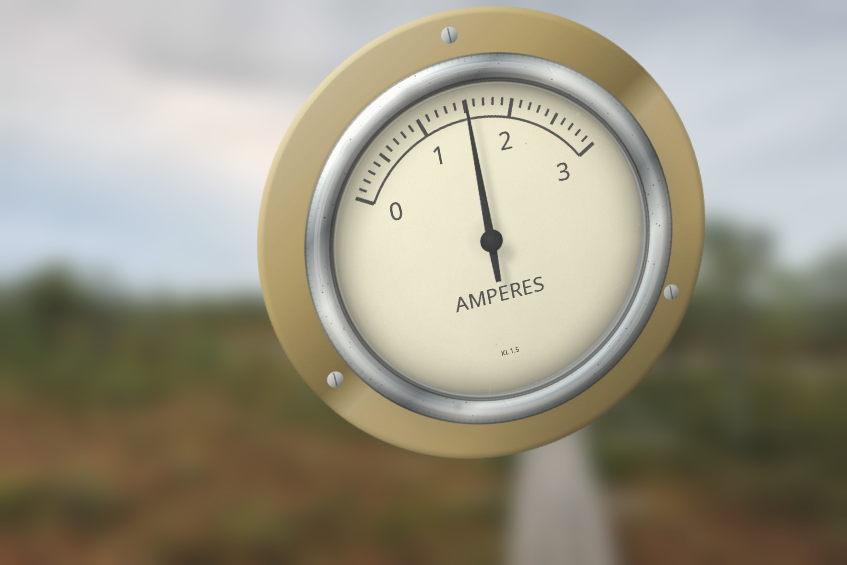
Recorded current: 1.5
